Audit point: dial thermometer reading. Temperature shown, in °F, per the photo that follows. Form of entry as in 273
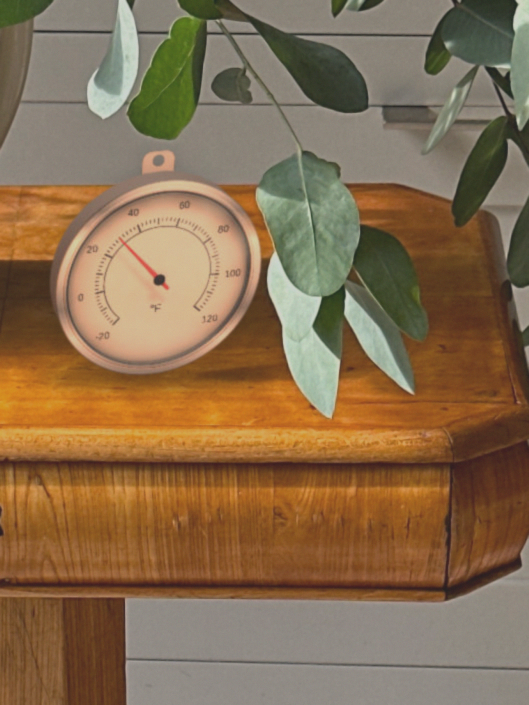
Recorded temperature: 30
